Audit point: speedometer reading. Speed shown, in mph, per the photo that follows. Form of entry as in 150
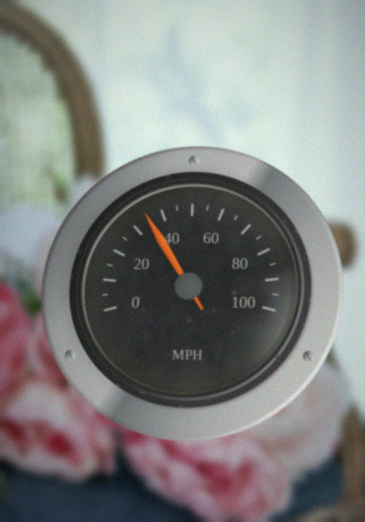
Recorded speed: 35
